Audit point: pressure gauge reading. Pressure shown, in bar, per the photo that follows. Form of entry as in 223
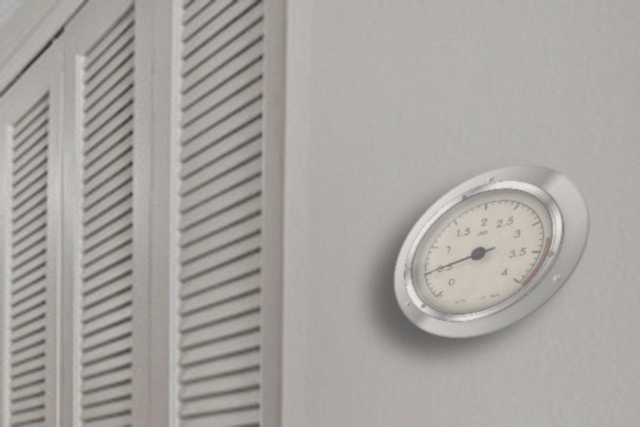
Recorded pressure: 0.5
